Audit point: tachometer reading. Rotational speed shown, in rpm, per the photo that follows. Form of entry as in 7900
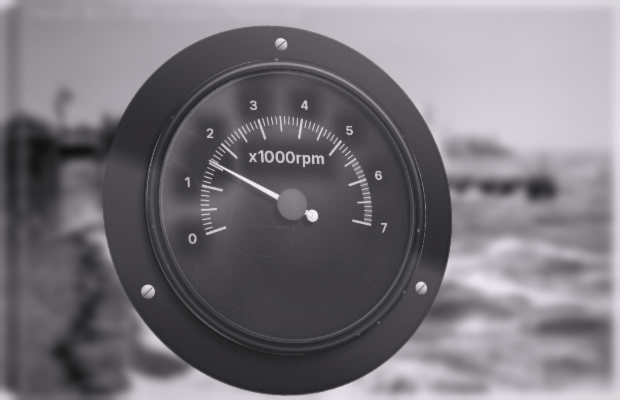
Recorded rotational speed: 1500
